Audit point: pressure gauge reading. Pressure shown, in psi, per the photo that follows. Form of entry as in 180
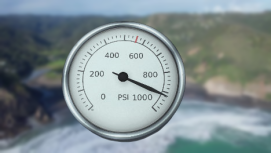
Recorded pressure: 920
